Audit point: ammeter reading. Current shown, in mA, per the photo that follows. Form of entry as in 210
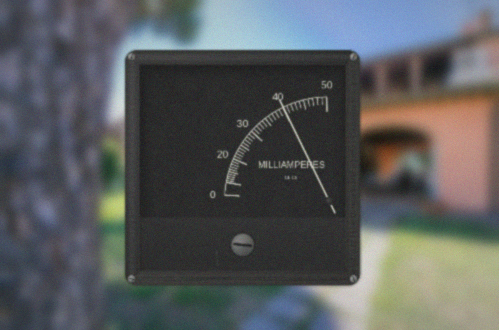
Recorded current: 40
